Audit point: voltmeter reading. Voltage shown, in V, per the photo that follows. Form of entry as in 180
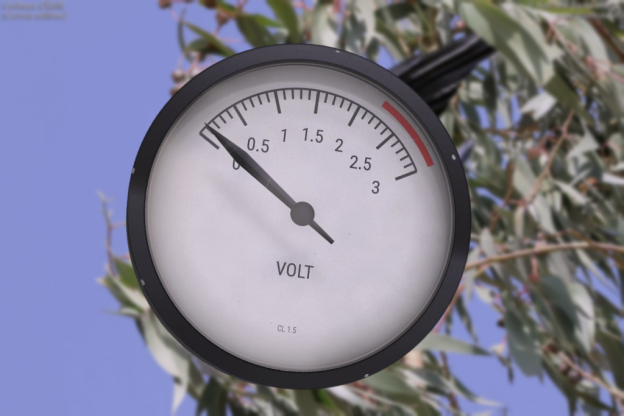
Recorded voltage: 0.1
